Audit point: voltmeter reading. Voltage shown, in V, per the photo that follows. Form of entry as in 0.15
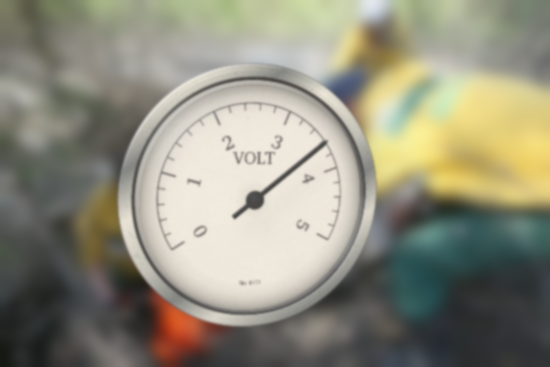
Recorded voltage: 3.6
